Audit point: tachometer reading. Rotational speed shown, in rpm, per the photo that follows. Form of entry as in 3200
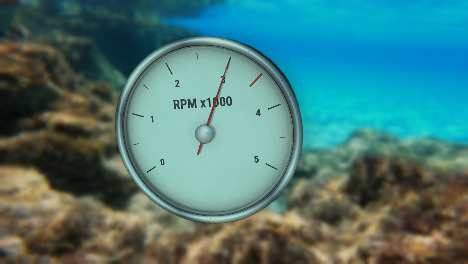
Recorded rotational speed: 3000
